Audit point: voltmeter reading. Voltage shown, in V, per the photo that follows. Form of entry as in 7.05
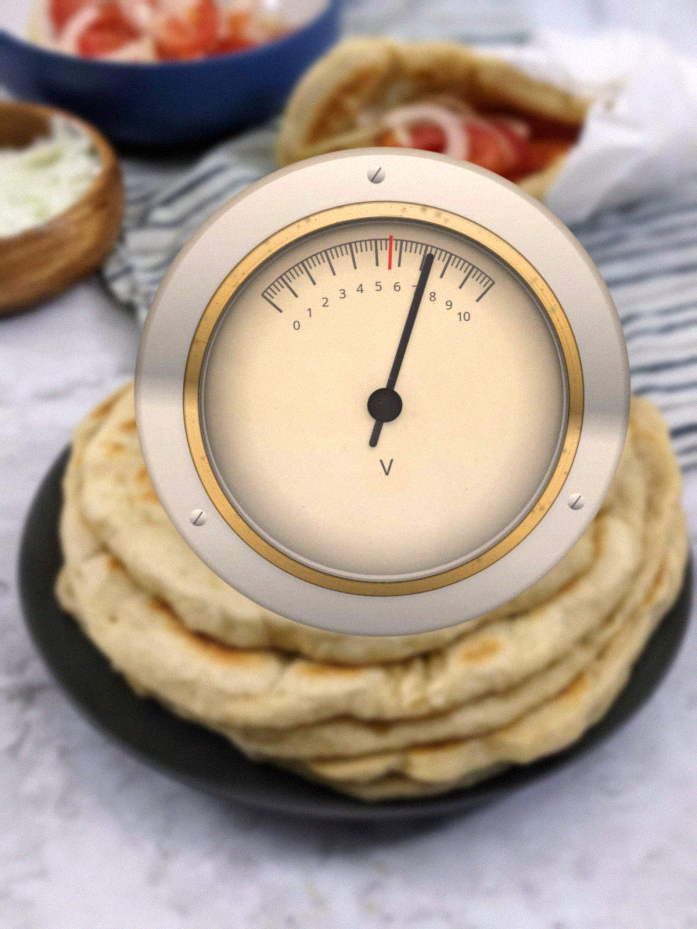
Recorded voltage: 7.2
